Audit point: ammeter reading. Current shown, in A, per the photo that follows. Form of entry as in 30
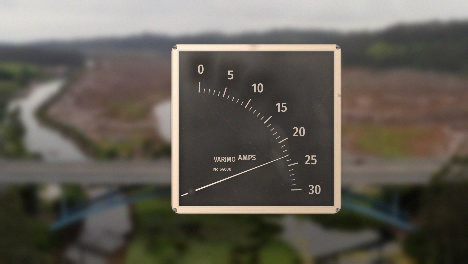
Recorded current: 23
